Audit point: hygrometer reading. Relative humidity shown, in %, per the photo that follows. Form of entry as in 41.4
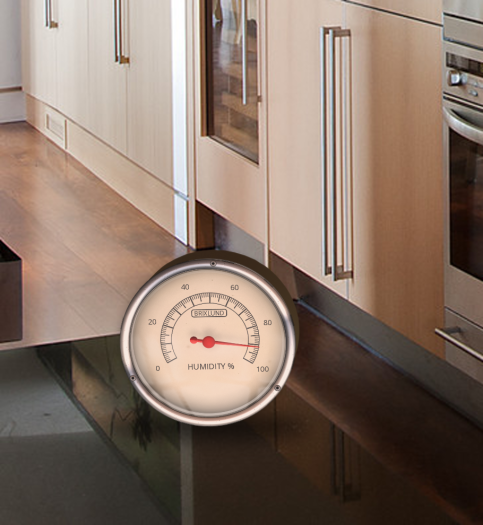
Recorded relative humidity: 90
